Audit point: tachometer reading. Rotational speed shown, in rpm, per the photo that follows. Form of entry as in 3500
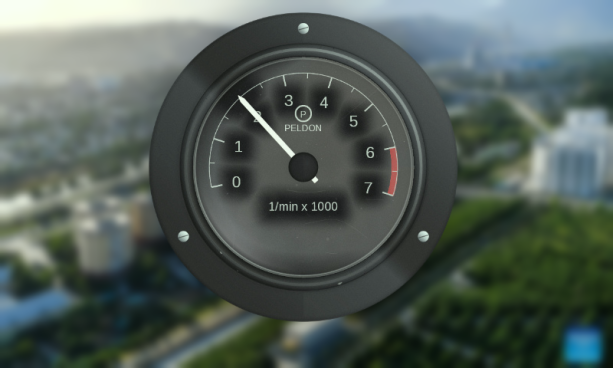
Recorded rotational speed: 2000
